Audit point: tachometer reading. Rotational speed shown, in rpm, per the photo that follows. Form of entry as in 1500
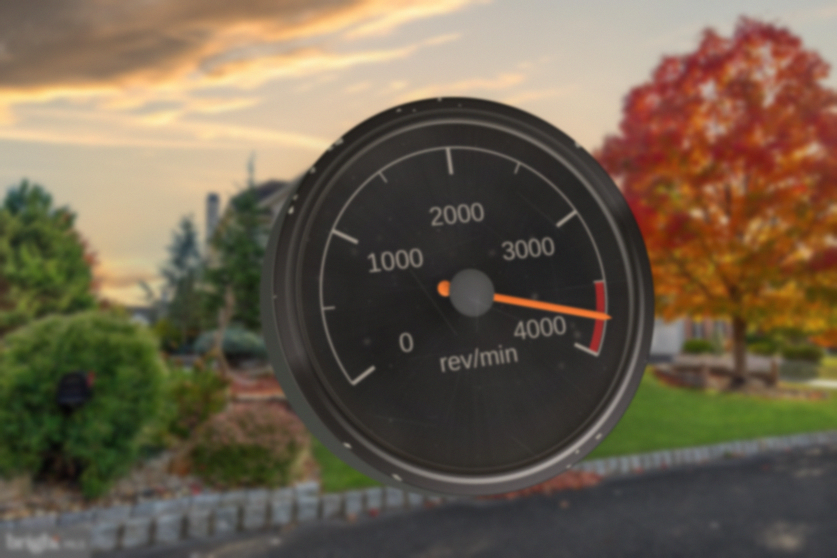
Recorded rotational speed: 3750
